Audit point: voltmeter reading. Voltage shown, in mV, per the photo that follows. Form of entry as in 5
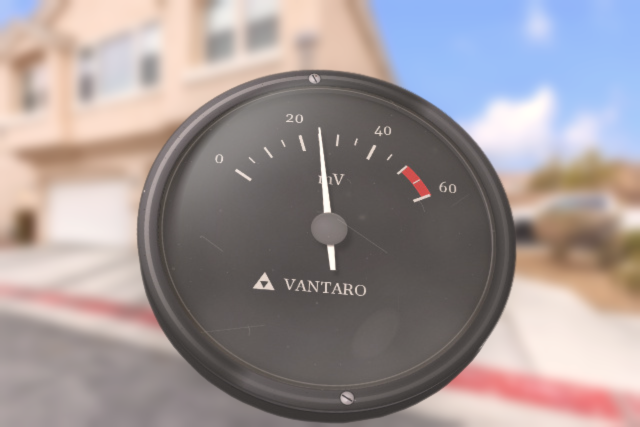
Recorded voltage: 25
